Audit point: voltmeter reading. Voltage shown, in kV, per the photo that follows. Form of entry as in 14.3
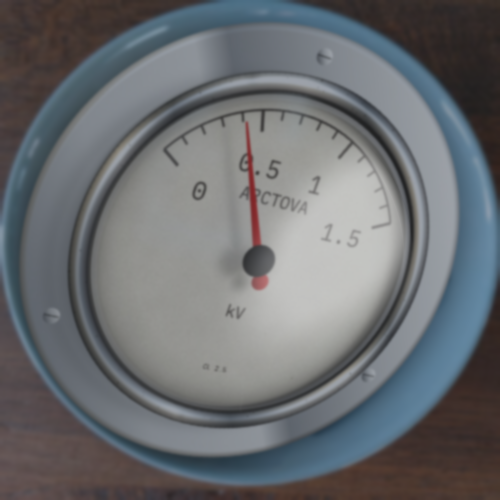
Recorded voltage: 0.4
